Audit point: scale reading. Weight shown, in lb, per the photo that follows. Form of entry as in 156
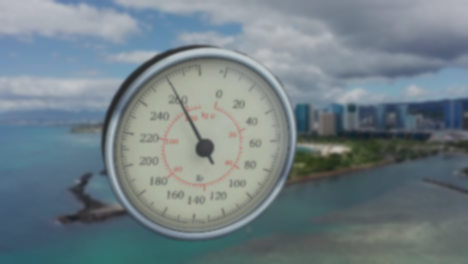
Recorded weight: 260
